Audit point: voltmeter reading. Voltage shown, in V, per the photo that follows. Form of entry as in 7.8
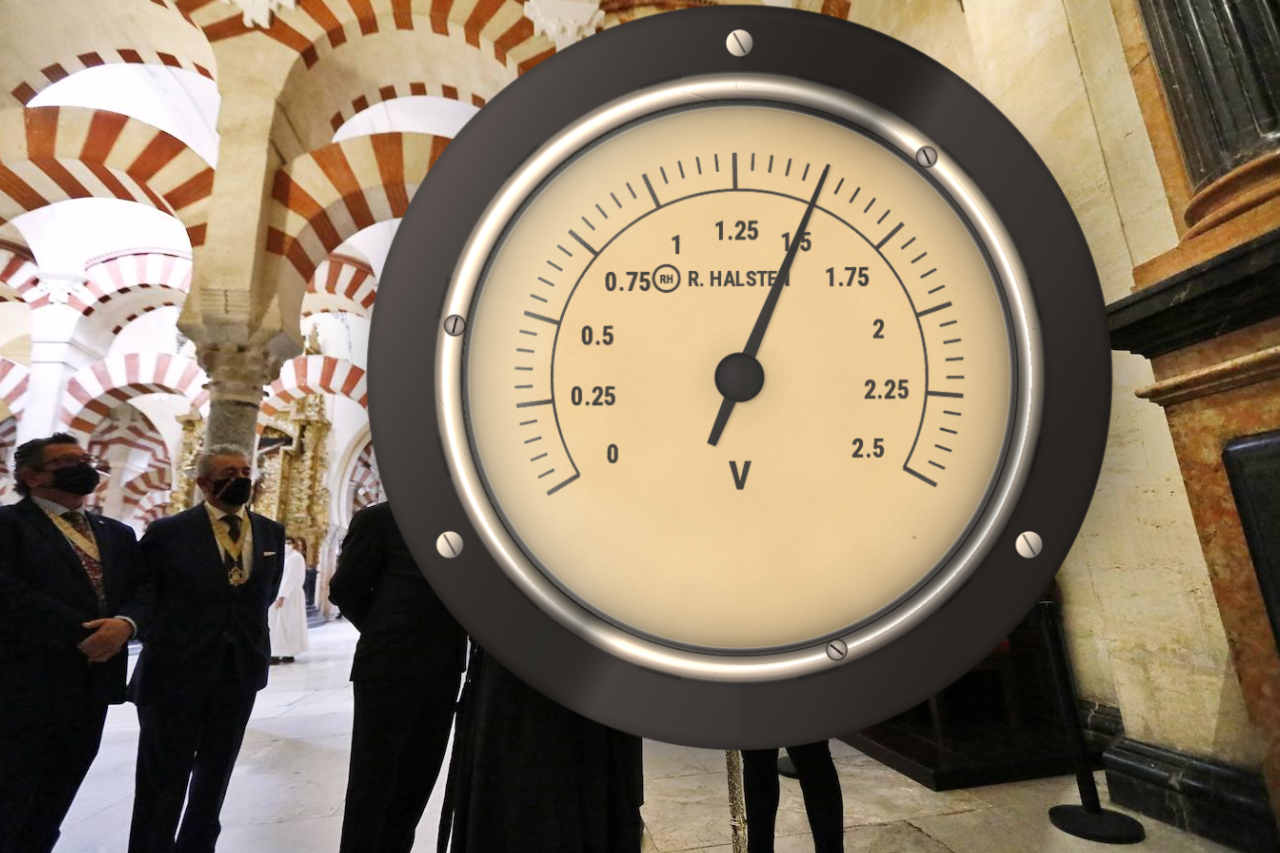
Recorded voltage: 1.5
